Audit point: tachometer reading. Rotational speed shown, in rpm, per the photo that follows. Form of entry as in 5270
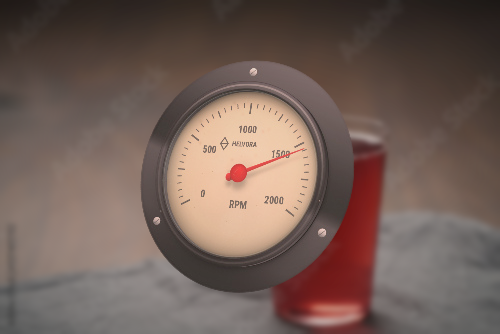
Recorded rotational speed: 1550
